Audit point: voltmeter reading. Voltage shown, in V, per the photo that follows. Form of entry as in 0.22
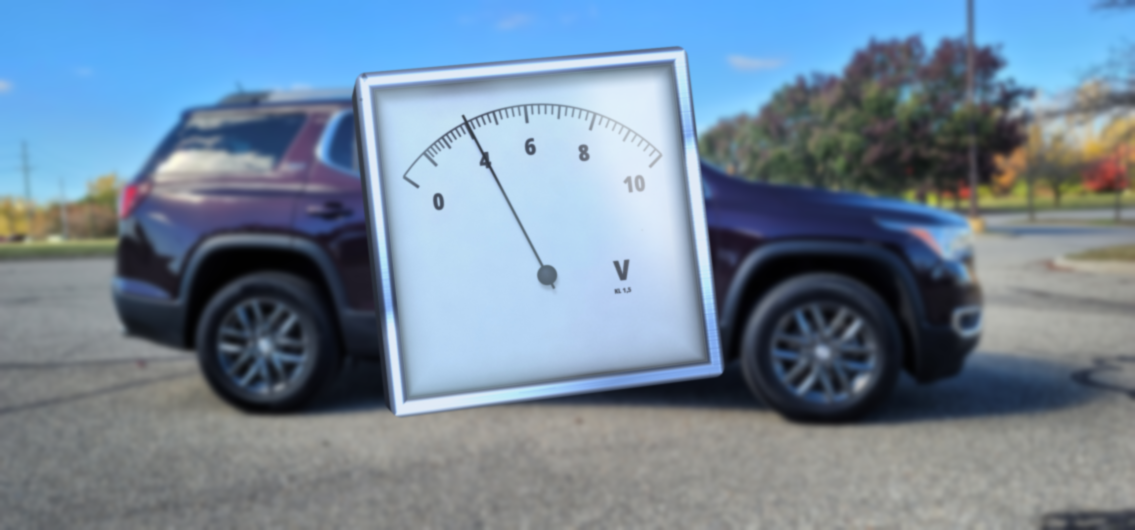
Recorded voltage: 4
